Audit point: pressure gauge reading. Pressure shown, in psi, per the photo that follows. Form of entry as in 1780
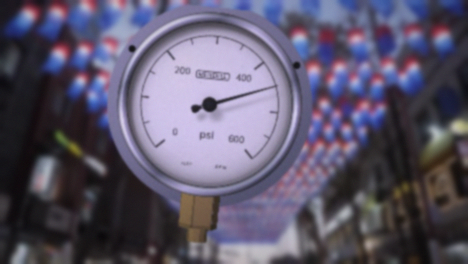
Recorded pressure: 450
